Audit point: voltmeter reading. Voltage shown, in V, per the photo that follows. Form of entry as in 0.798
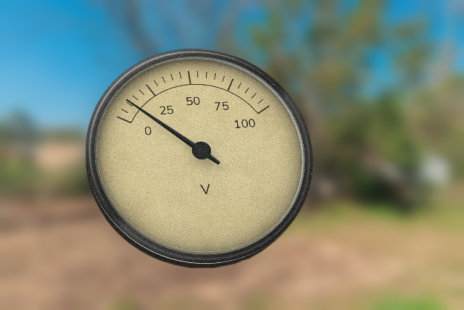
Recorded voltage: 10
